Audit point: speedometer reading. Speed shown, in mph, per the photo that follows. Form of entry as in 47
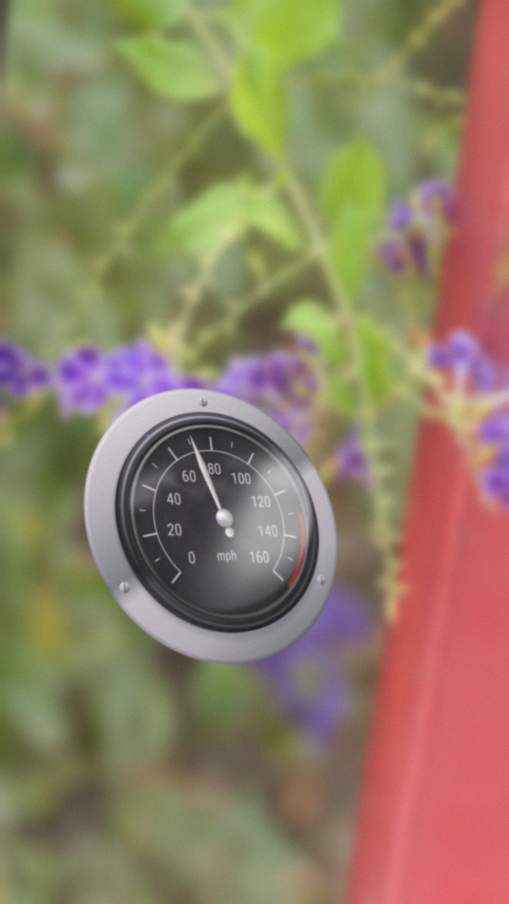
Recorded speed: 70
